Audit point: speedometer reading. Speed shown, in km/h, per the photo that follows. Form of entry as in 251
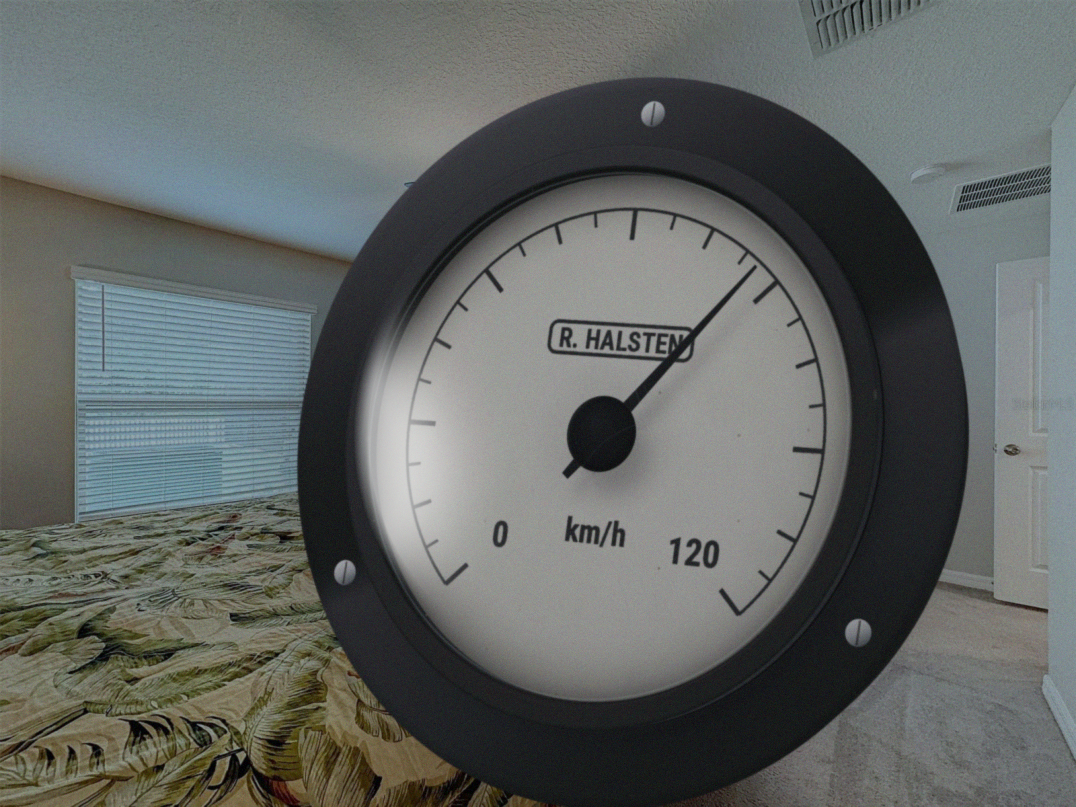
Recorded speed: 77.5
